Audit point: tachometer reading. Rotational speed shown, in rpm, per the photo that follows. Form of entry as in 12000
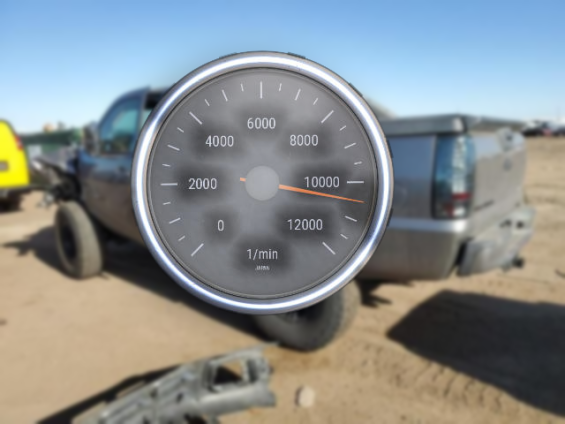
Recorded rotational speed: 10500
